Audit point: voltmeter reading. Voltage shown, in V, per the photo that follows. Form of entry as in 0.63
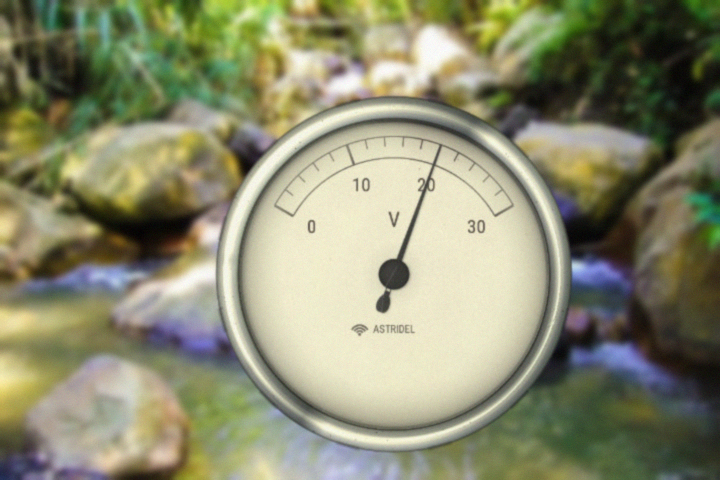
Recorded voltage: 20
